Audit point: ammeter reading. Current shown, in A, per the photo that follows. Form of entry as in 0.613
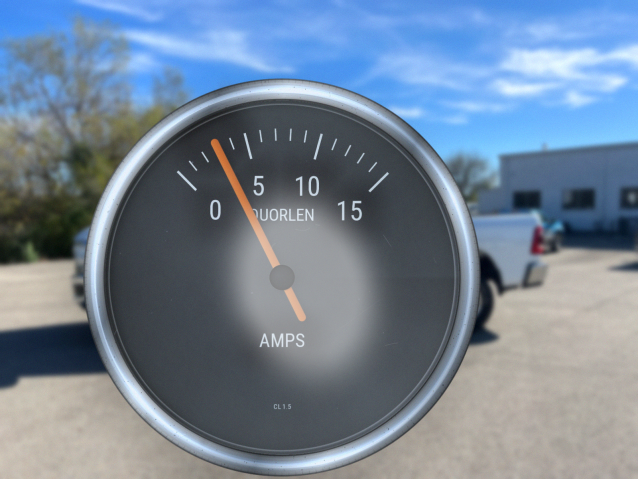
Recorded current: 3
